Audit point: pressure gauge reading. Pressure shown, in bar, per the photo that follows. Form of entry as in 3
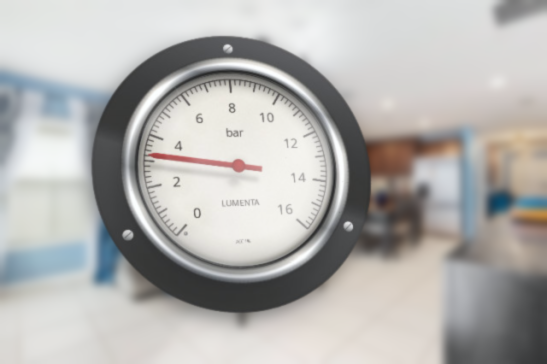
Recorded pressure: 3.2
